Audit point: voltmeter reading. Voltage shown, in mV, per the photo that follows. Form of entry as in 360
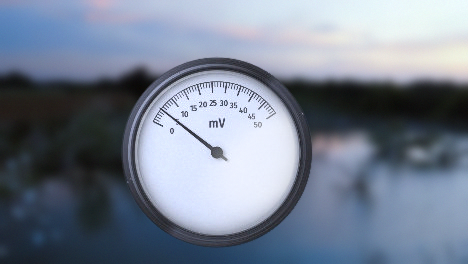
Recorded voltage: 5
